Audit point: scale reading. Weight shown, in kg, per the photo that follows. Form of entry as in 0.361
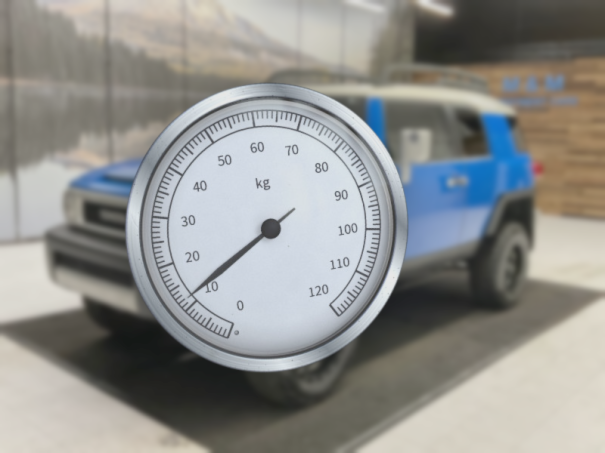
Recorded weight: 12
